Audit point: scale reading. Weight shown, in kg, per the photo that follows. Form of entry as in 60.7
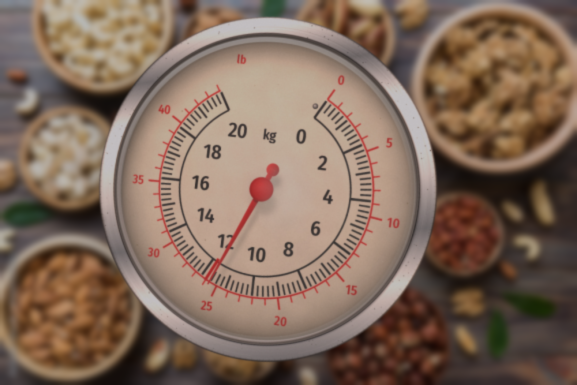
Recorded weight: 11.6
